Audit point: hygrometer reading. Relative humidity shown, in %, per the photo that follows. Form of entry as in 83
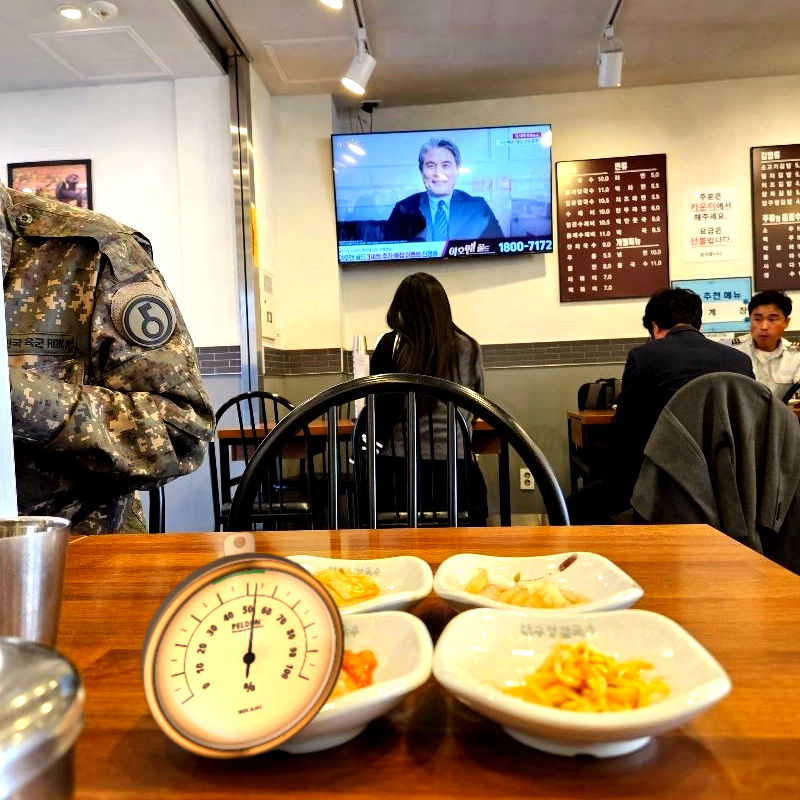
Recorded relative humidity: 52.5
